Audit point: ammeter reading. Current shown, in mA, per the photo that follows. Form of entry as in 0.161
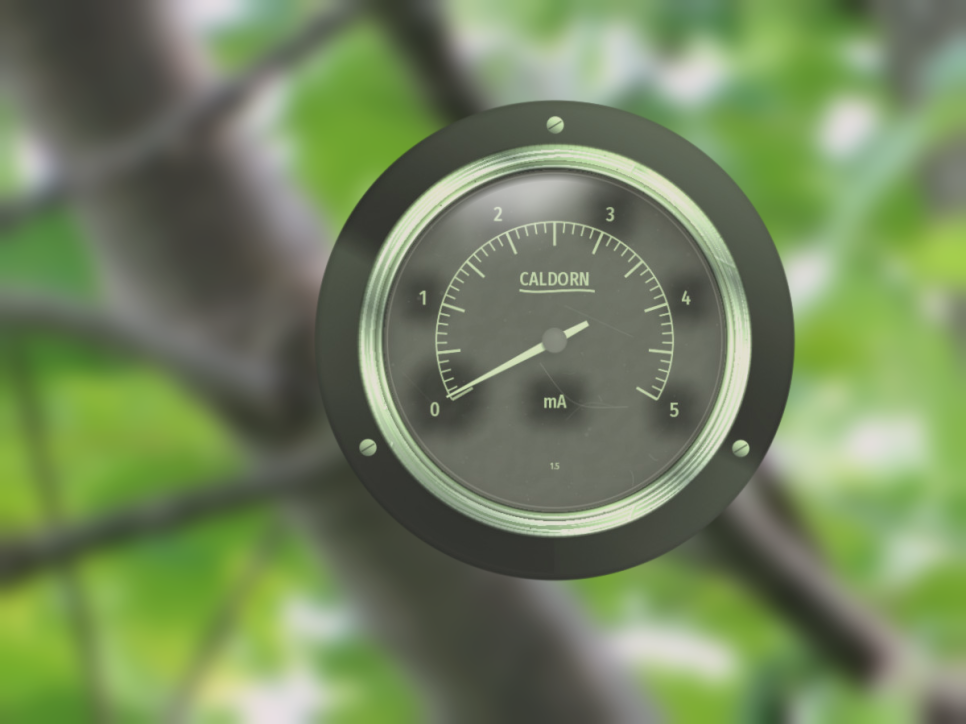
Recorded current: 0.05
